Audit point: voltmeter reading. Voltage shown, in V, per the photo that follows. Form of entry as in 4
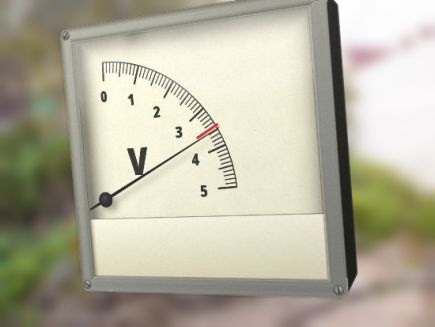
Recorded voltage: 3.6
